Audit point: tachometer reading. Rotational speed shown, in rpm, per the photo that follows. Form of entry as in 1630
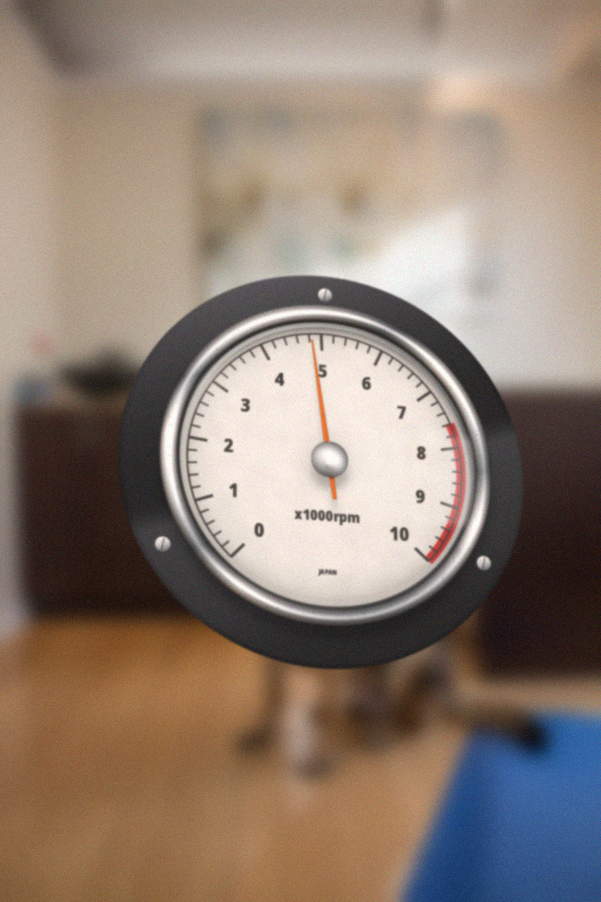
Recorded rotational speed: 4800
